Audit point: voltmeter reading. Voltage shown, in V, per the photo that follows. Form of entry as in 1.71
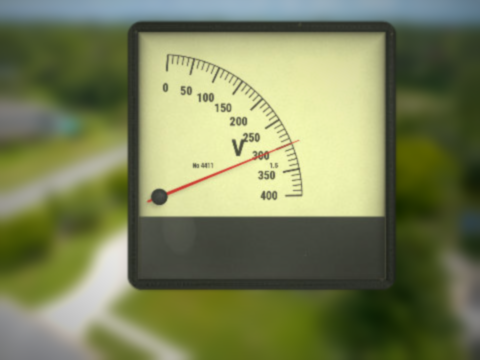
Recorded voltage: 300
